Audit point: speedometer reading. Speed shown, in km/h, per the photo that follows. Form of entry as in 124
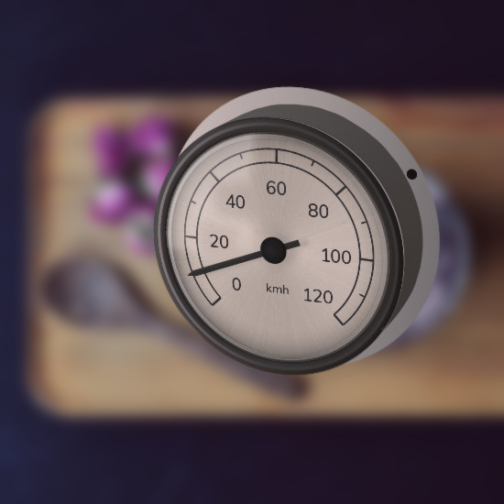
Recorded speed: 10
